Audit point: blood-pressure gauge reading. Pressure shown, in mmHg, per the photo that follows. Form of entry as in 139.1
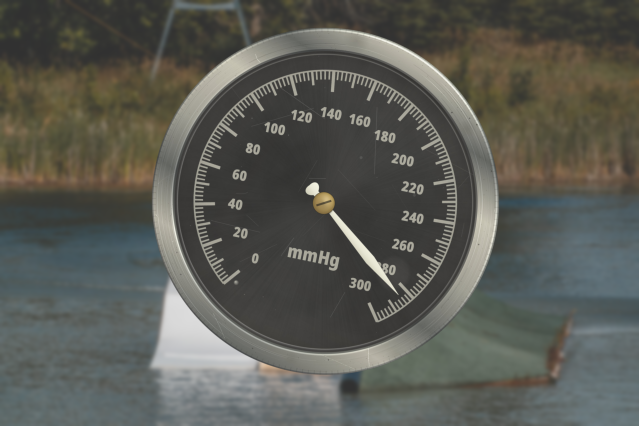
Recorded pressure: 284
